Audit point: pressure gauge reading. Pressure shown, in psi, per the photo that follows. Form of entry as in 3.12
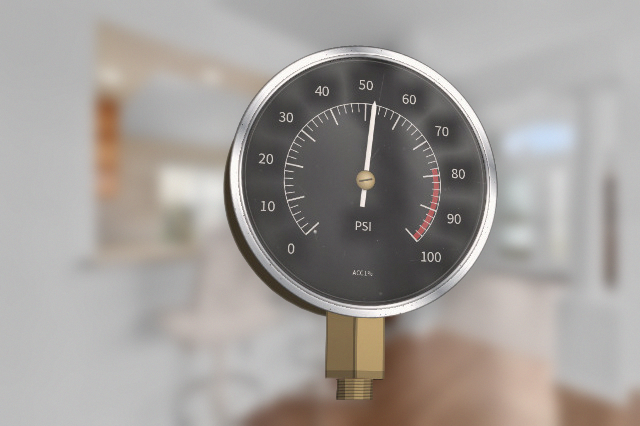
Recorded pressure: 52
